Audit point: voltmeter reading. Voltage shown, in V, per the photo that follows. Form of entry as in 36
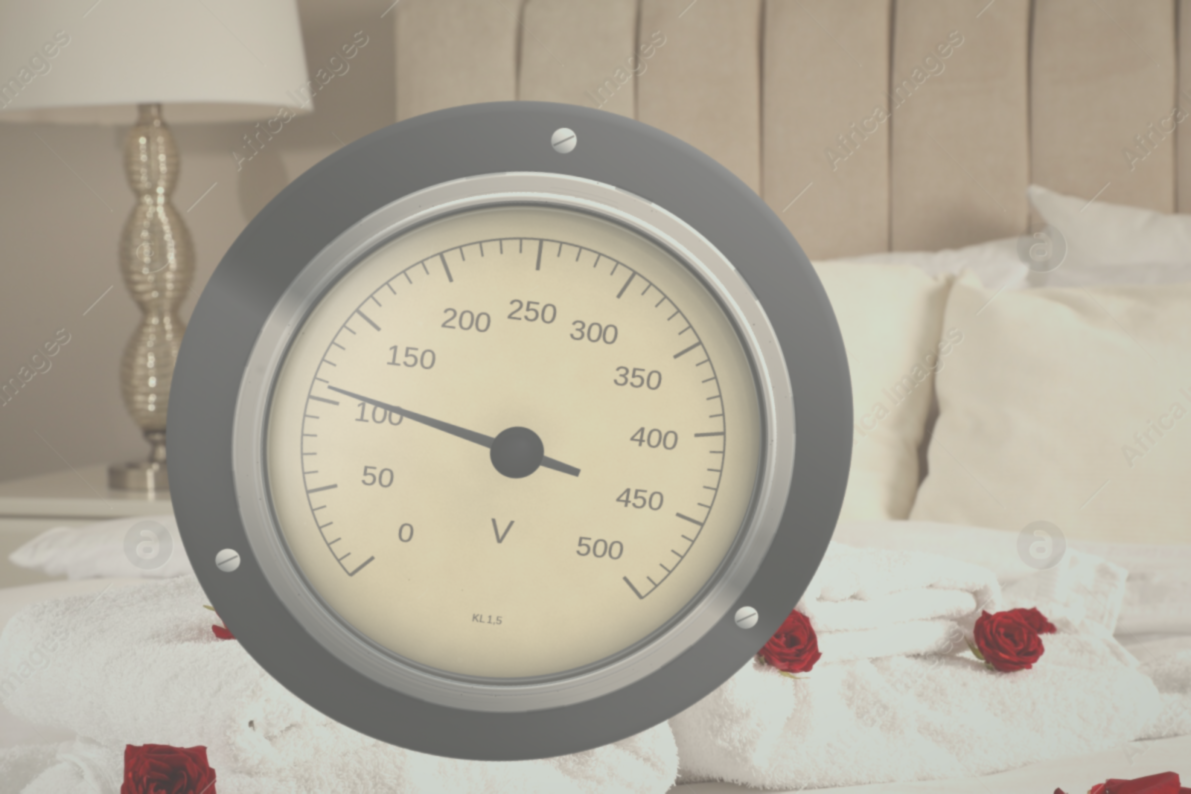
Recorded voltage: 110
